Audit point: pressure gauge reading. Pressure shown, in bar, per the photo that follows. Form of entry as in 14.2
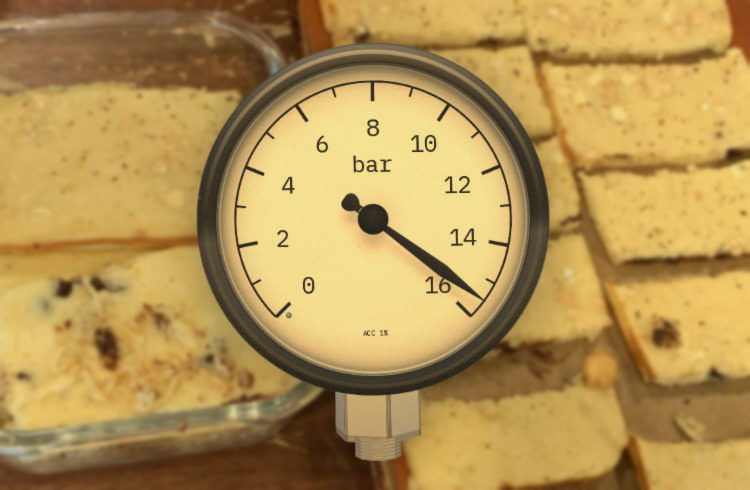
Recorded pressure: 15.5
